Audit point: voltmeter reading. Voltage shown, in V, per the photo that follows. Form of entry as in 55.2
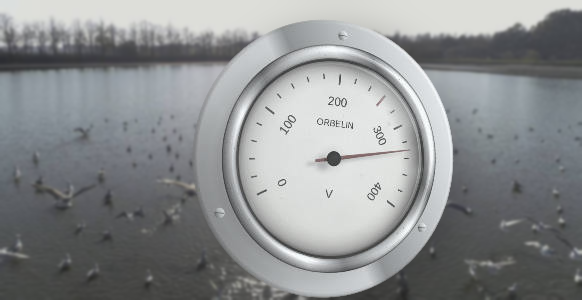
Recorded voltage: 330
